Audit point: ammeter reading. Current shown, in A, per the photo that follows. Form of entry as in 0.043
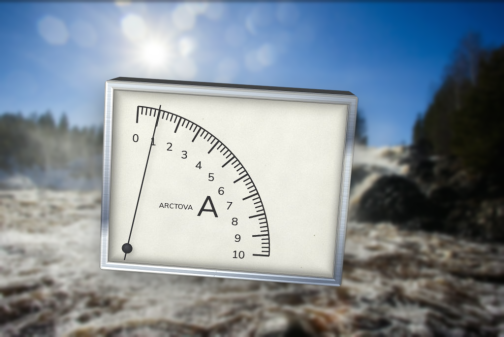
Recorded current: 1
